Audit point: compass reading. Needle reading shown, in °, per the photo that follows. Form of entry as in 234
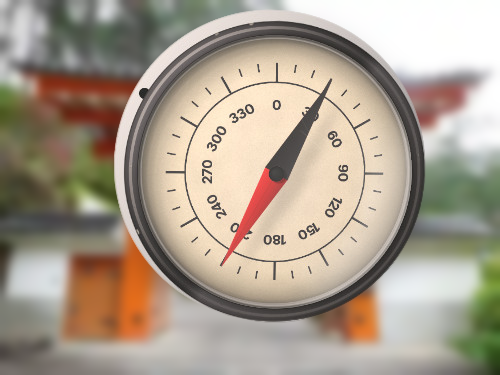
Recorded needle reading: 210
